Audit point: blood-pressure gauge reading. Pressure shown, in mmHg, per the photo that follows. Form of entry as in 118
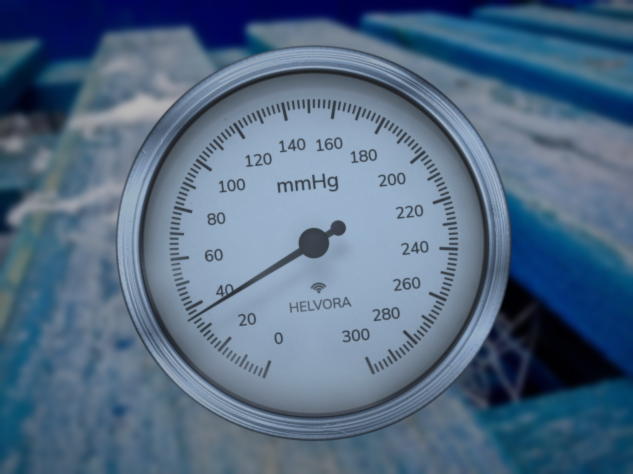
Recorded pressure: 36
